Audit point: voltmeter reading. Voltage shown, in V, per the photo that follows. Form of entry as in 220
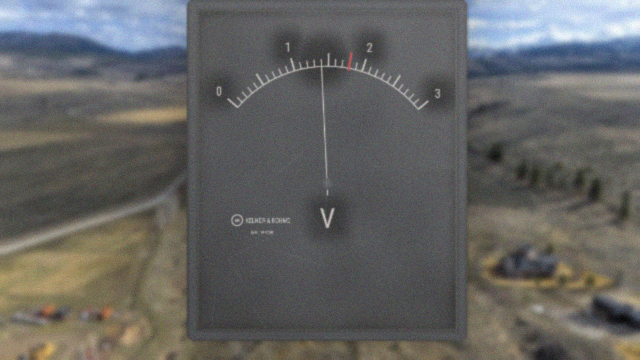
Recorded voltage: 1.4
